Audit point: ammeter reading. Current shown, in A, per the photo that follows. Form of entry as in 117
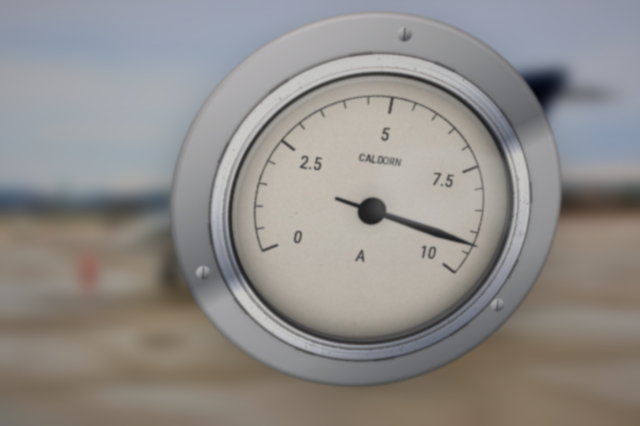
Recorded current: 9.25
